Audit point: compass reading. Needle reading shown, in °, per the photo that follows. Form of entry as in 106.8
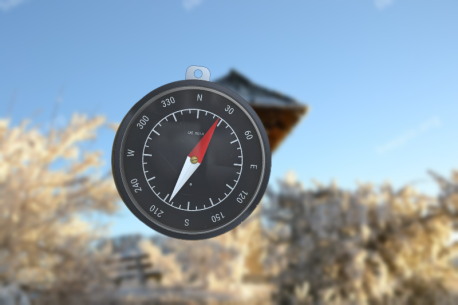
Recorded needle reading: 25
